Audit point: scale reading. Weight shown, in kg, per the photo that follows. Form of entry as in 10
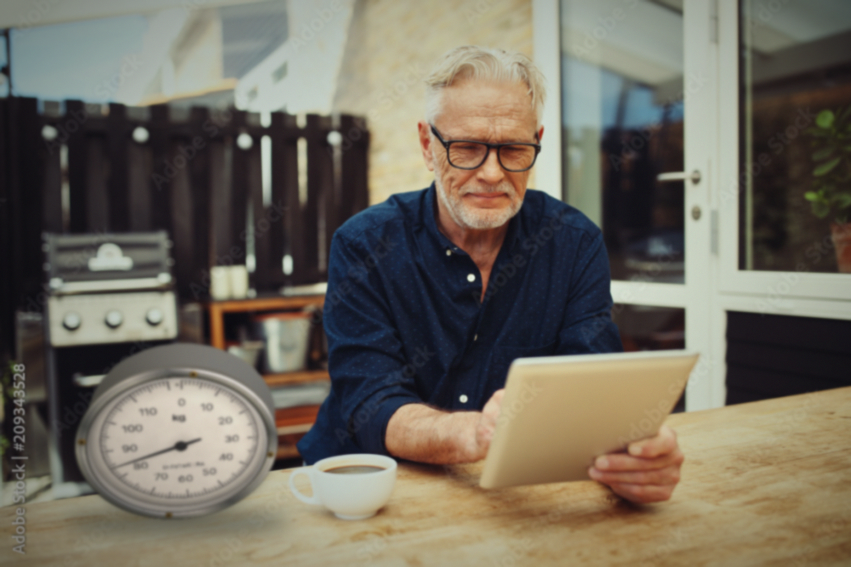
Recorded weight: 85
